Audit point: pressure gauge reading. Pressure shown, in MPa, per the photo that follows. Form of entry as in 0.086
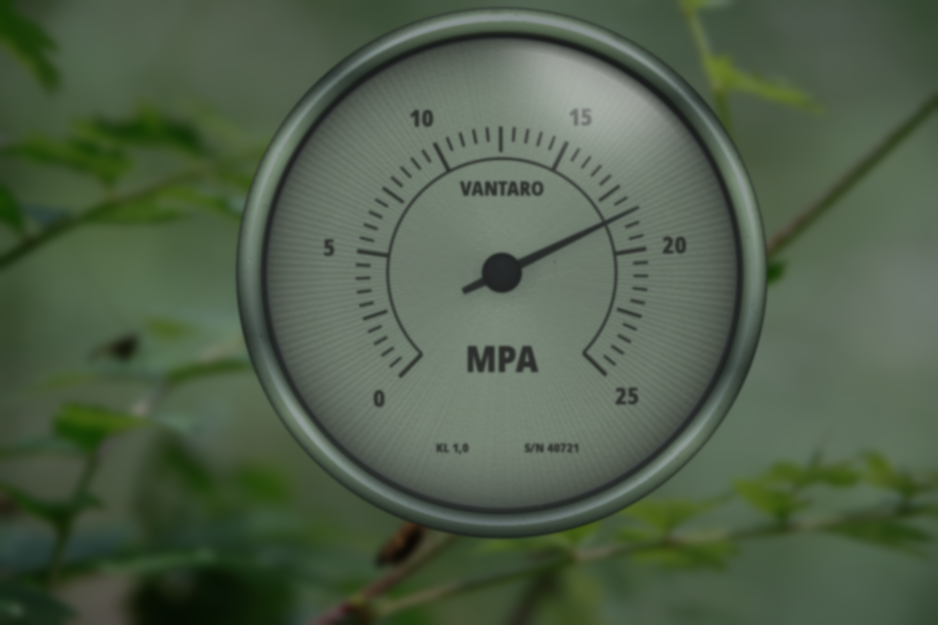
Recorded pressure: 18.5
